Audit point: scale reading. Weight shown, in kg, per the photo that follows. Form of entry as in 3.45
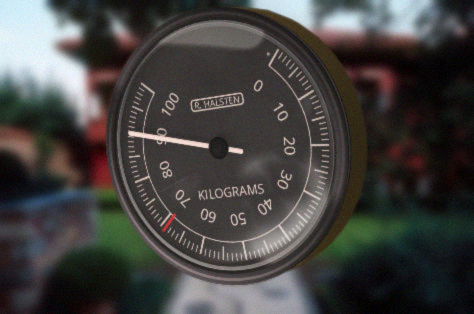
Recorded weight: 90
